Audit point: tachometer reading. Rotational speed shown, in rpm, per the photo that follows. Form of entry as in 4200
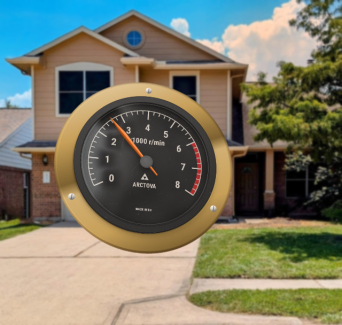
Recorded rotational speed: 2600
